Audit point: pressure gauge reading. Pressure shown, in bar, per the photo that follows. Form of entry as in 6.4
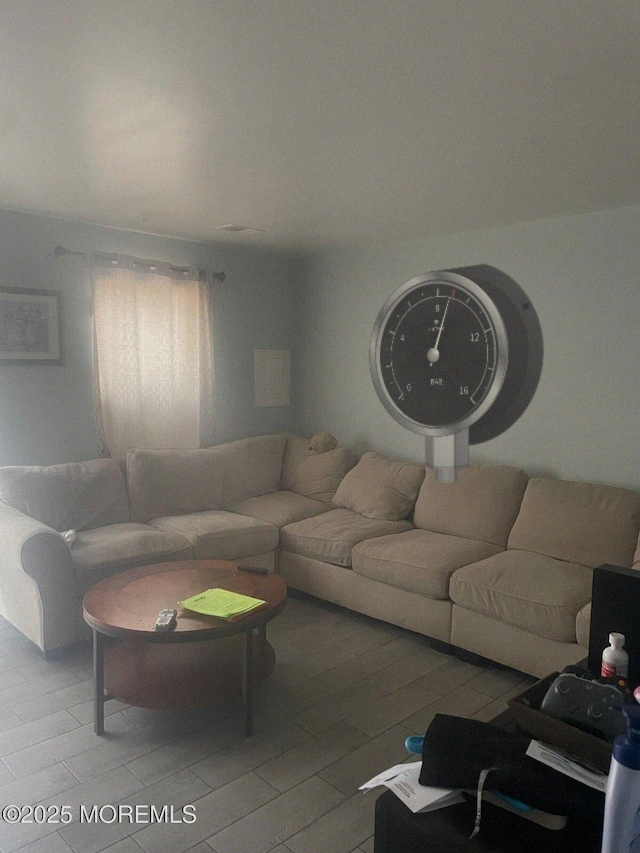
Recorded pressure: 9
